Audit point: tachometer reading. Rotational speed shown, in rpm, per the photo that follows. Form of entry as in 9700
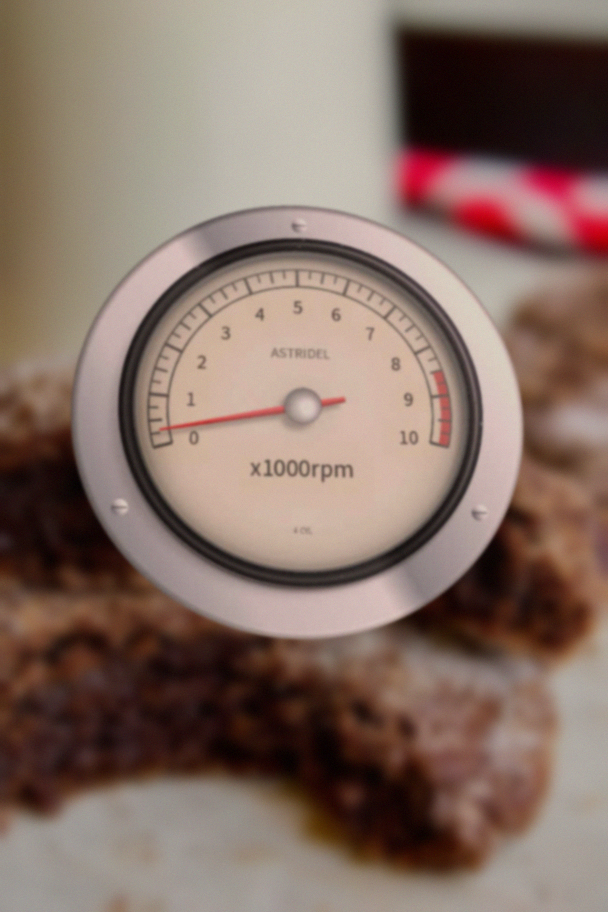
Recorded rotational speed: 250
